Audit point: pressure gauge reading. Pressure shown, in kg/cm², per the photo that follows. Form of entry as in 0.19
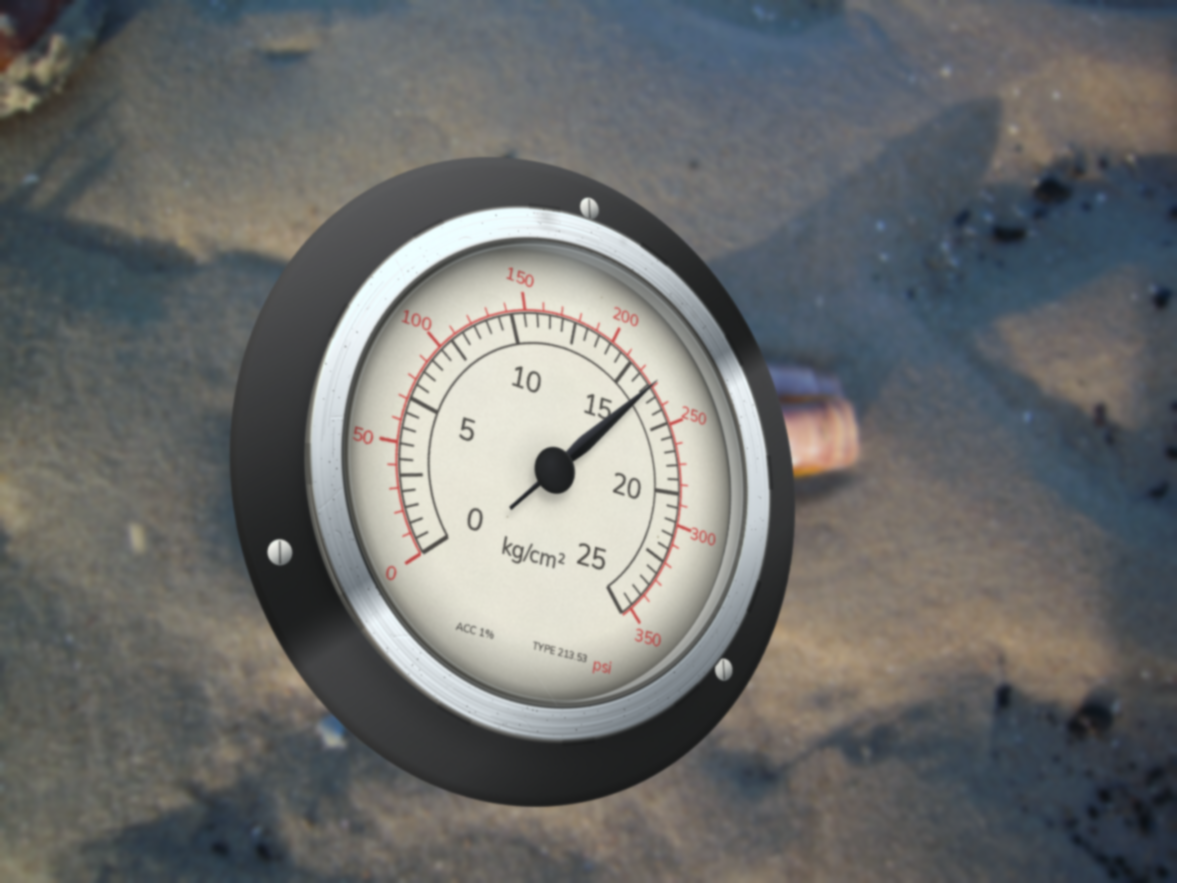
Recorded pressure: 16
